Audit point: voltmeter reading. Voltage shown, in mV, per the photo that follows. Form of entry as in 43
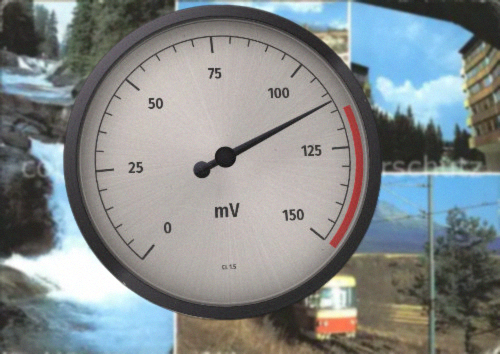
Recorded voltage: 112.5
